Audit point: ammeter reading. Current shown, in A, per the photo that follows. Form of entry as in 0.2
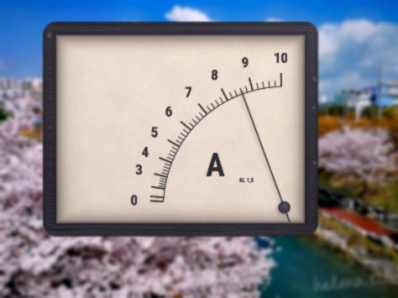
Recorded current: 8.6
